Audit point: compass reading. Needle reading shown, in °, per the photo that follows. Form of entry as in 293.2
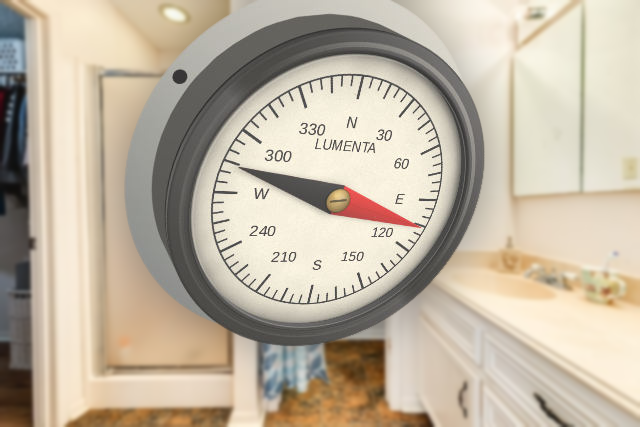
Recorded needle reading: 105
